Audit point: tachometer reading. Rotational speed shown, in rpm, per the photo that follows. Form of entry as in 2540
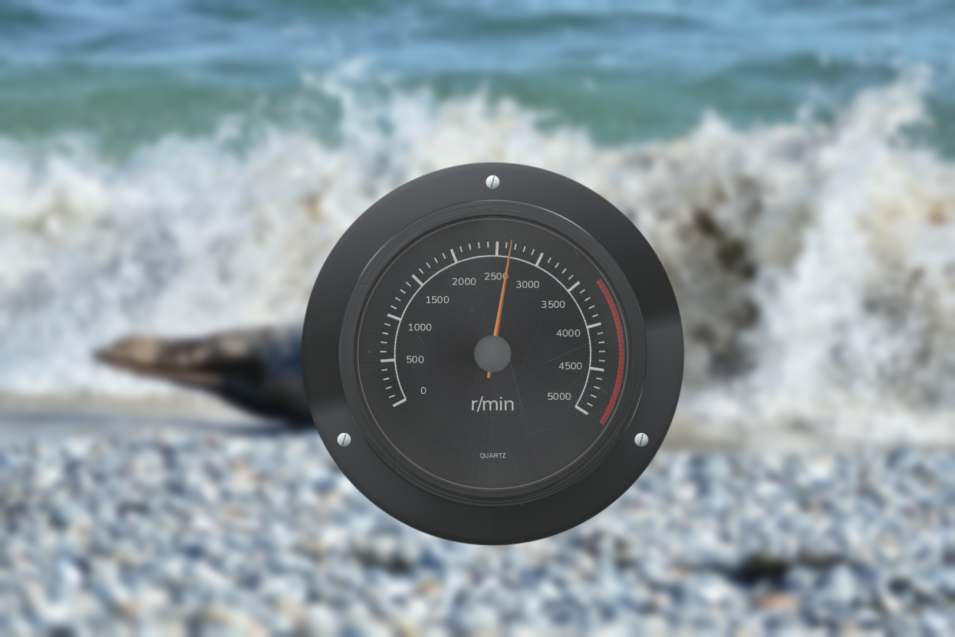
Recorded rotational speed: 2650
